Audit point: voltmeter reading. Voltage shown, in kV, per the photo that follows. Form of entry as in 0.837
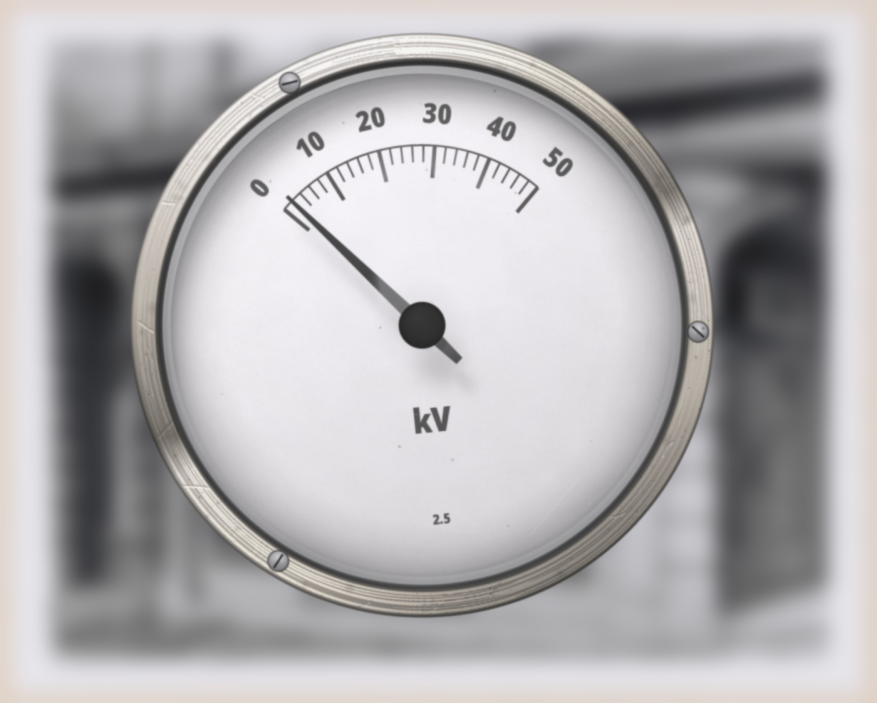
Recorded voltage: 2
